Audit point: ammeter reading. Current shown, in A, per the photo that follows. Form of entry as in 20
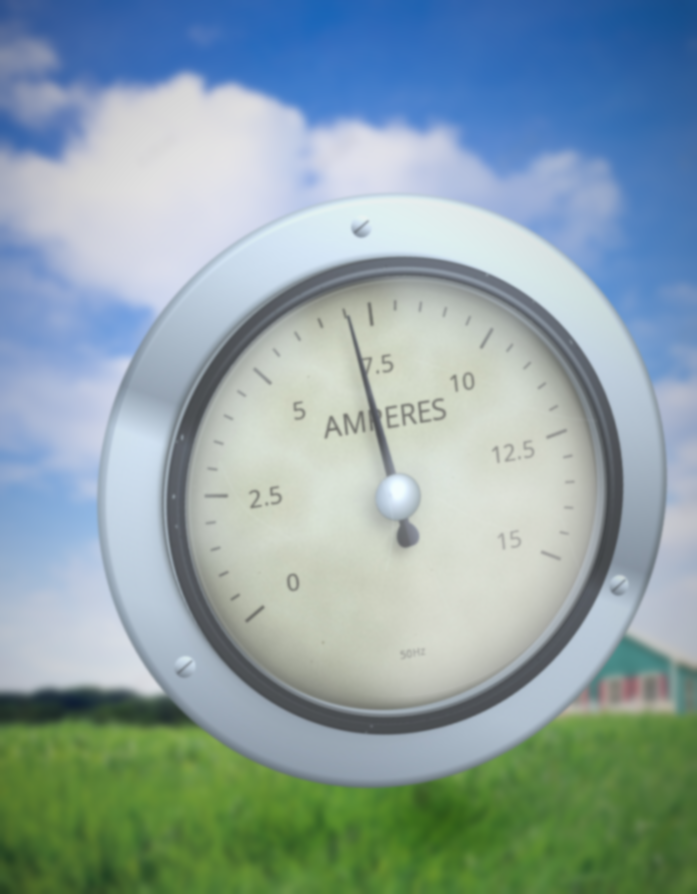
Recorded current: 7
